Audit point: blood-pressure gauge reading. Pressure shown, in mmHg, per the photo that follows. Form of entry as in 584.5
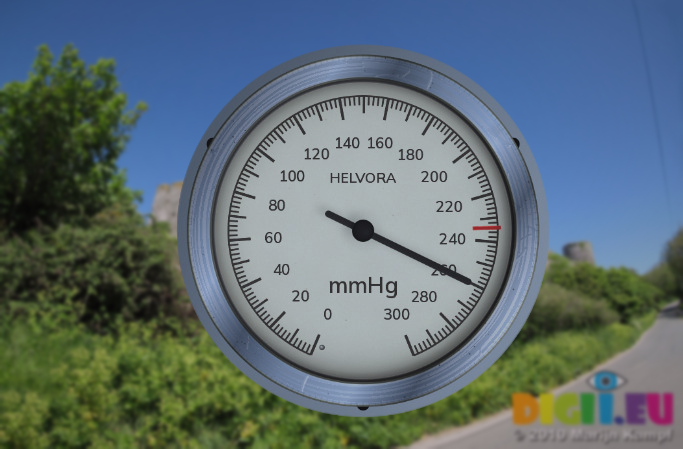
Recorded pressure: 260
